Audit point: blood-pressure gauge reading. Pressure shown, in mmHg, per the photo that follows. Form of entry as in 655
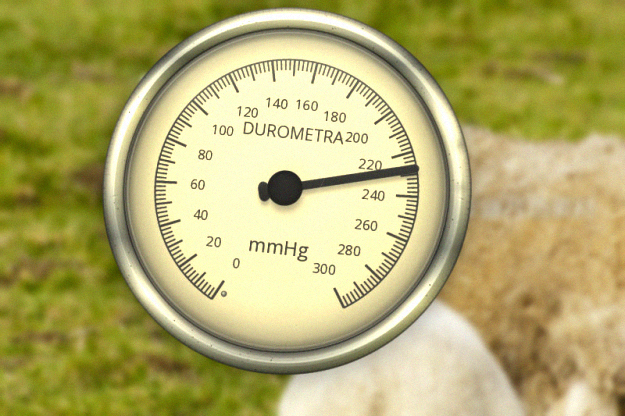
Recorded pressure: 228
